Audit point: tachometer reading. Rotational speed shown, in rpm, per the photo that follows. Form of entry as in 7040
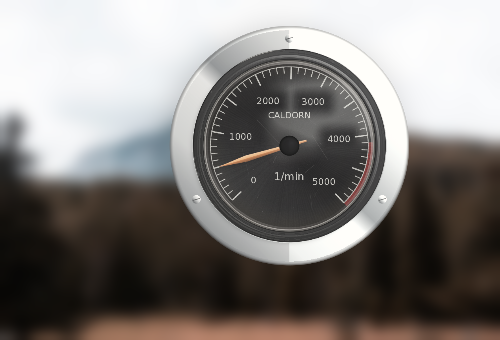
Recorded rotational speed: 500
